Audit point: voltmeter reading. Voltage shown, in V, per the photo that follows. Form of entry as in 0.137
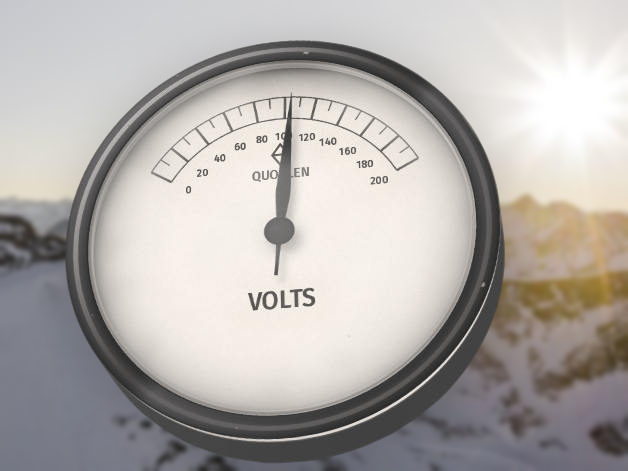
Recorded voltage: 105
